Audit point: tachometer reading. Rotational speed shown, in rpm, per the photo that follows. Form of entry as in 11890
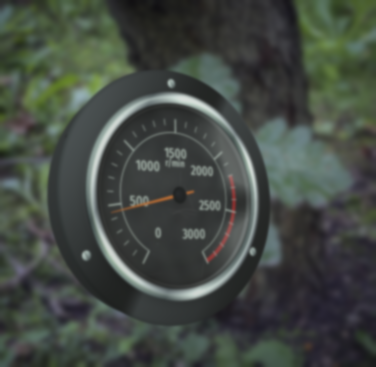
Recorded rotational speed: 450
